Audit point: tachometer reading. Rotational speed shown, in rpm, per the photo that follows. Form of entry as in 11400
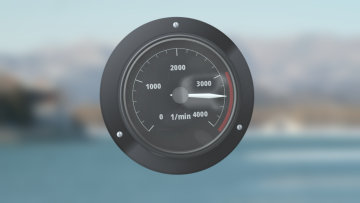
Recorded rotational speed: 3400
